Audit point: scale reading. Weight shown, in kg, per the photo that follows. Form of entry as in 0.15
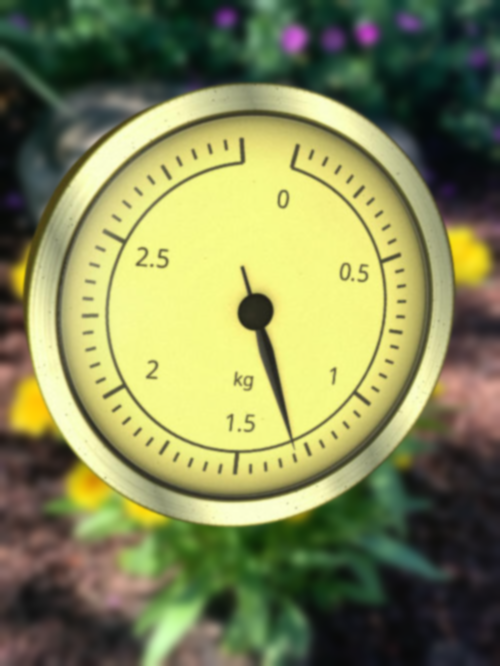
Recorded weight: 1.3
